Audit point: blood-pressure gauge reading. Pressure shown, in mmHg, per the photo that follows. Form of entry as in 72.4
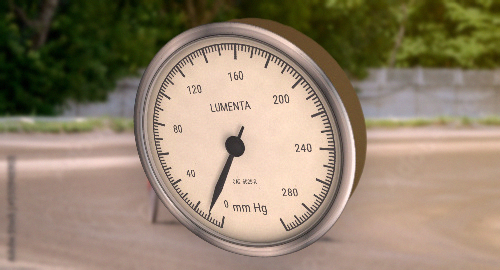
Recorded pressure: 10
